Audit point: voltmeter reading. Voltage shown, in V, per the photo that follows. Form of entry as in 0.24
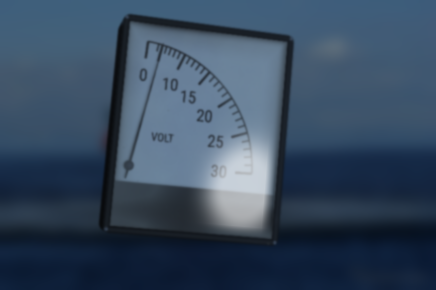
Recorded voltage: 5
